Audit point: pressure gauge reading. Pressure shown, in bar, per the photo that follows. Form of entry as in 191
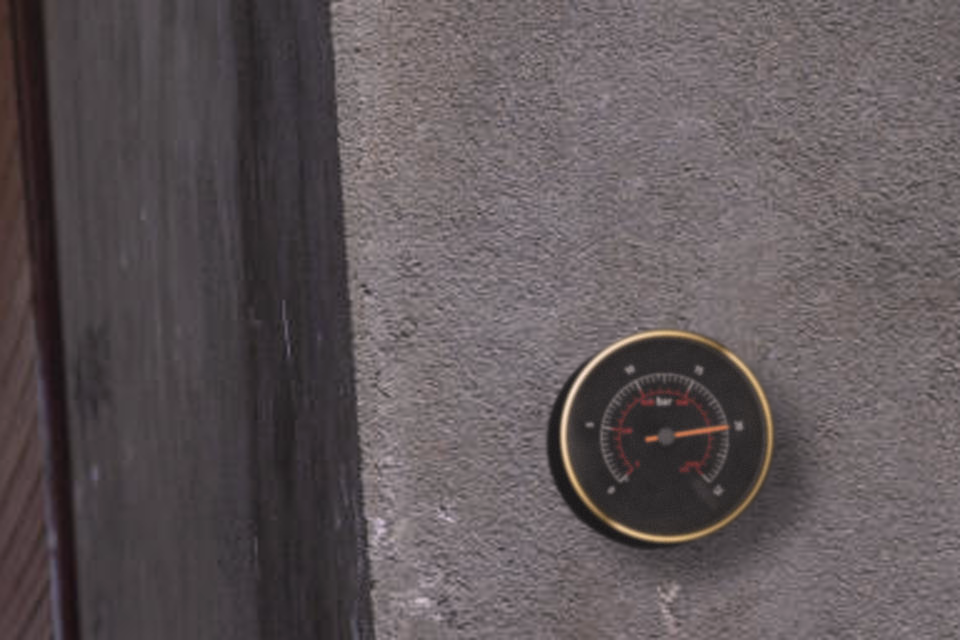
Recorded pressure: 20
